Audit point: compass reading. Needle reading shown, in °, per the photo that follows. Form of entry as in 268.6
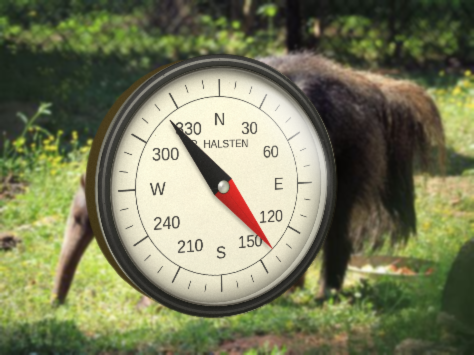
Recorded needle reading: 140
